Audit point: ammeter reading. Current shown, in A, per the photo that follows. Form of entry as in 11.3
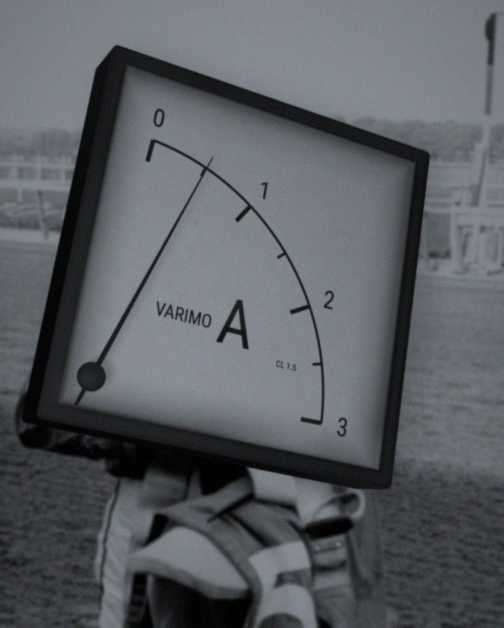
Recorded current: 0.5
